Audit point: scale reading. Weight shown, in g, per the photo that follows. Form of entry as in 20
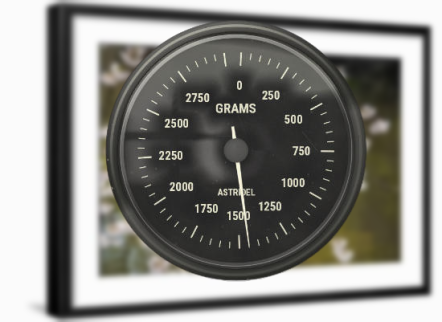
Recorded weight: 1450
